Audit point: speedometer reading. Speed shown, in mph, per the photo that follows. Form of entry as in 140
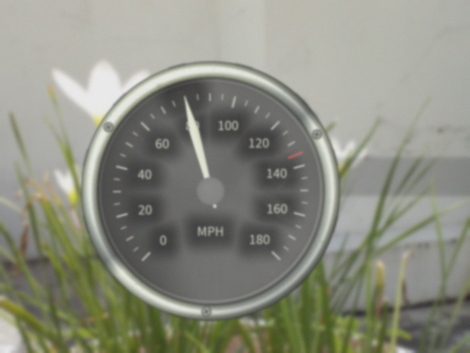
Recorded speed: 80
